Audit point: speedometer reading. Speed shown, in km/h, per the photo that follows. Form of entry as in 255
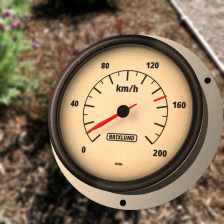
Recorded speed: 10
